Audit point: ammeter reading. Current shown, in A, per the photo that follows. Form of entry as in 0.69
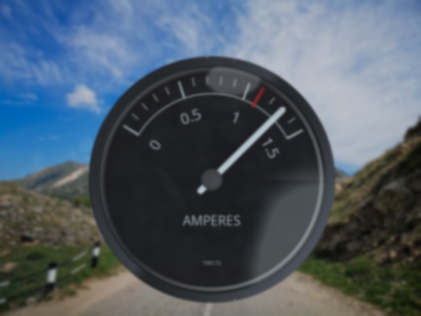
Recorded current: 1.3
